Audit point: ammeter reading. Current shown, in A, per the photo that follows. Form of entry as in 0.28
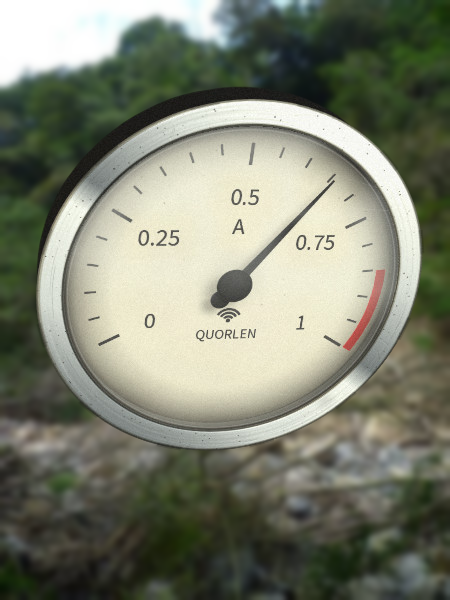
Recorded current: 0.65
